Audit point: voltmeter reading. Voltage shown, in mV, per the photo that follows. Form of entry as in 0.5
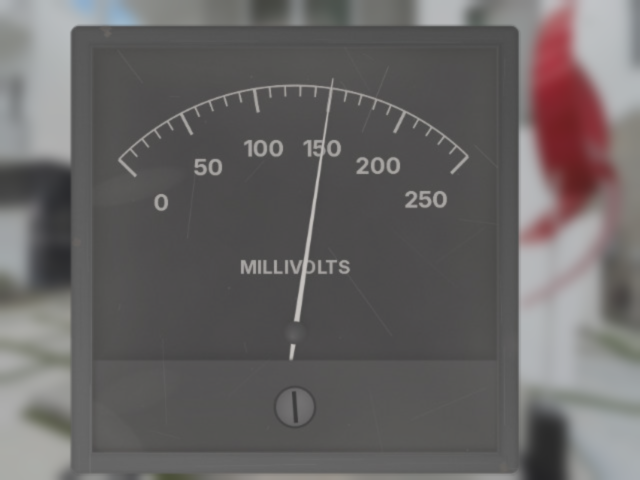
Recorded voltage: 150
